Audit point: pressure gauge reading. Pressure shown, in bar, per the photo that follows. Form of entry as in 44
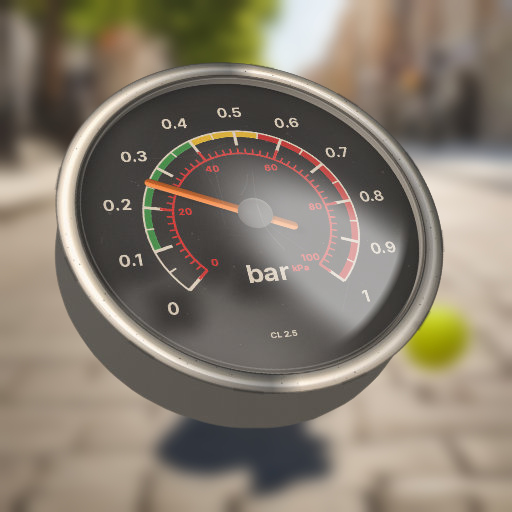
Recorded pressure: 0.25
